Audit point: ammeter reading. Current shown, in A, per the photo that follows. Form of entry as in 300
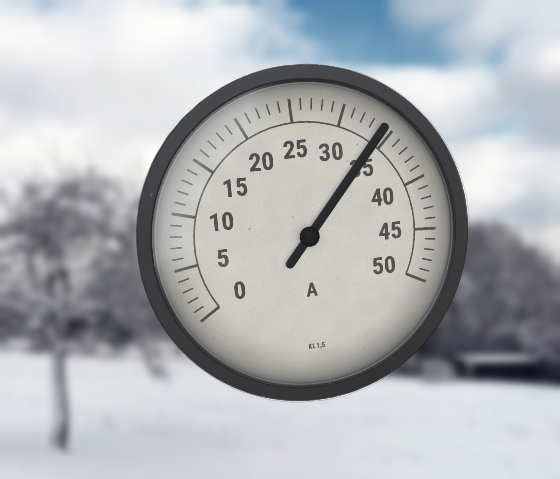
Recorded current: 34
